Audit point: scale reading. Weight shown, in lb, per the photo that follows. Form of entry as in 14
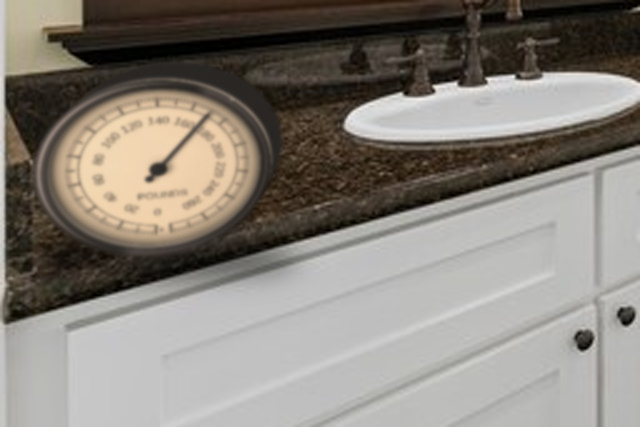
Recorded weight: 170
